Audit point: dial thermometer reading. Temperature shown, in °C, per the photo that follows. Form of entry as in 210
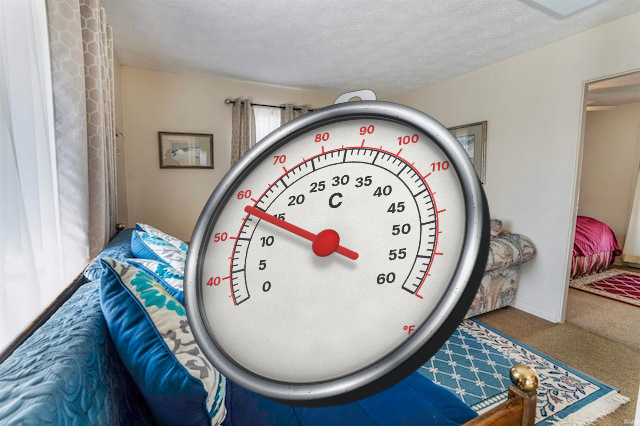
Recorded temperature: 14
